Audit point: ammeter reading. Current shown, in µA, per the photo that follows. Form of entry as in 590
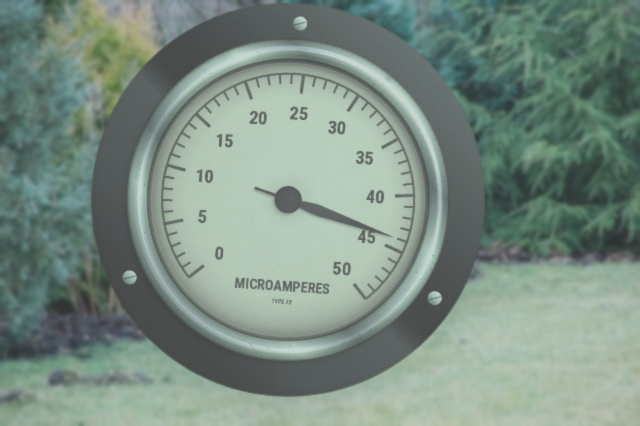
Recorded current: 44
